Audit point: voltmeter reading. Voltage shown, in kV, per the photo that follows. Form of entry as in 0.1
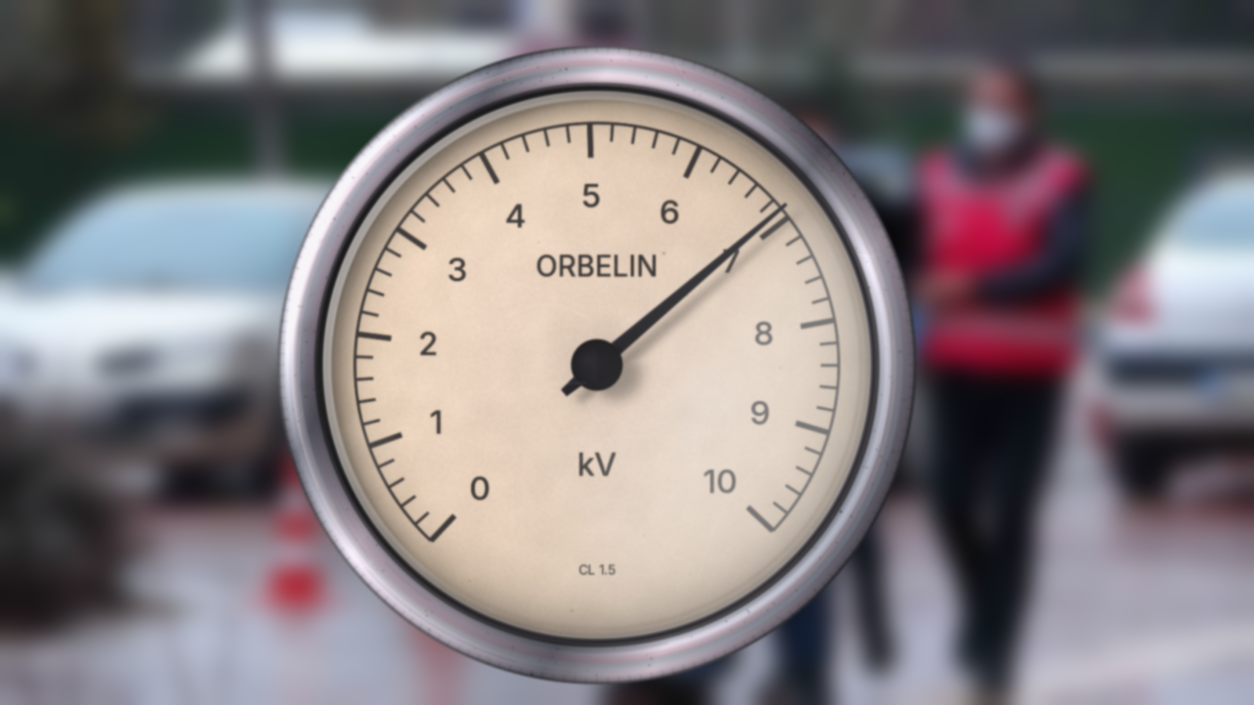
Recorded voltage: 6.9
